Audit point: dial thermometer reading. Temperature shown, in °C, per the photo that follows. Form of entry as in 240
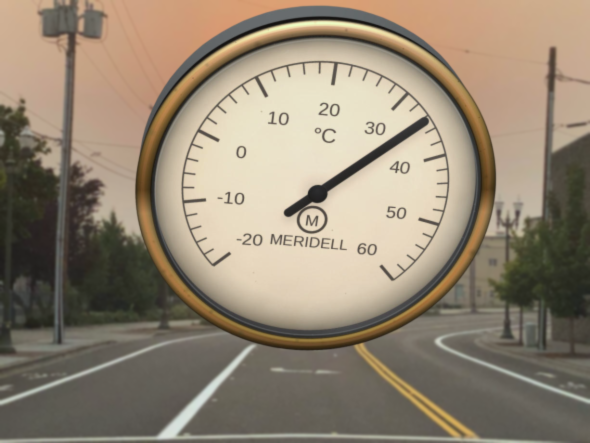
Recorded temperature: 34
